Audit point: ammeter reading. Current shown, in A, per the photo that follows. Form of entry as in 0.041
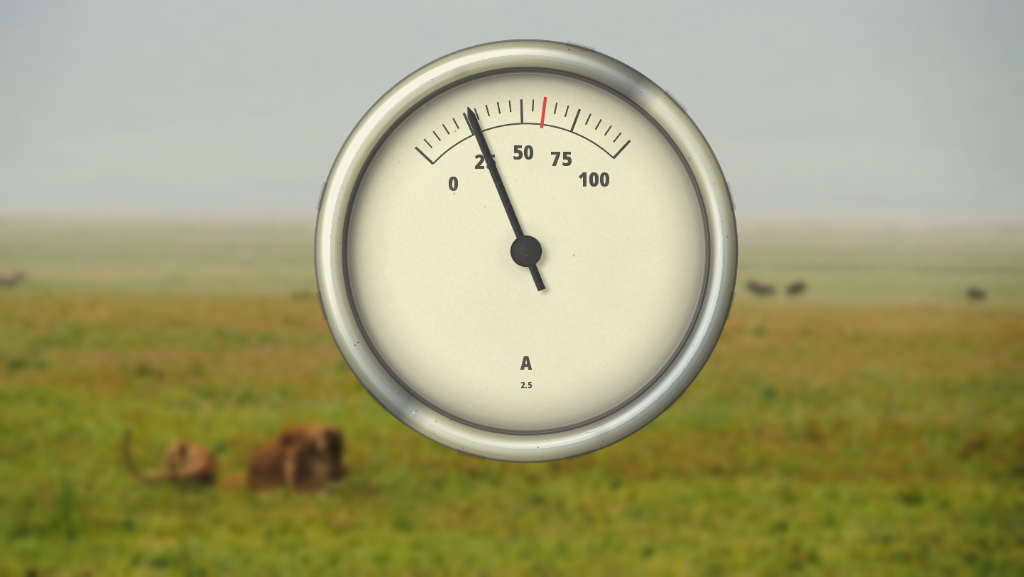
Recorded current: 27.5
